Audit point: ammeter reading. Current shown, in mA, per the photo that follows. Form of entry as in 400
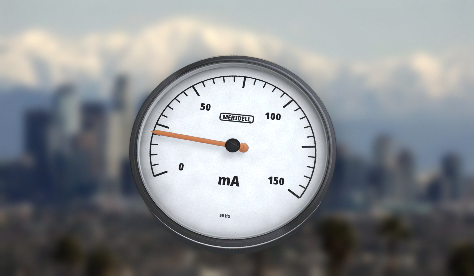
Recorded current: 20
